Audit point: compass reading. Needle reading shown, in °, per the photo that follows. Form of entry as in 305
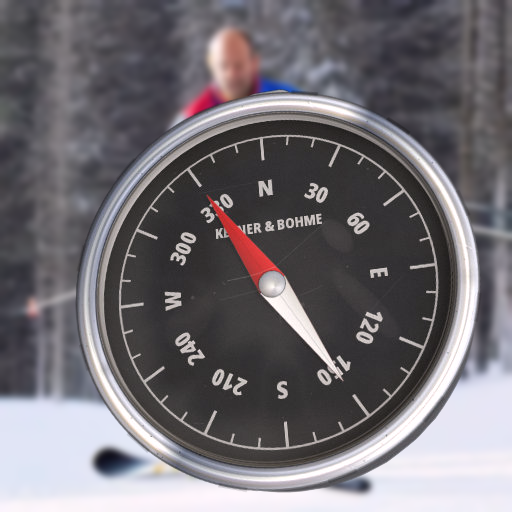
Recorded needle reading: 330
